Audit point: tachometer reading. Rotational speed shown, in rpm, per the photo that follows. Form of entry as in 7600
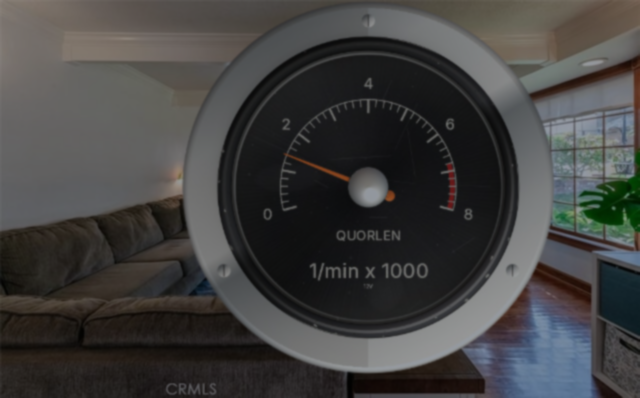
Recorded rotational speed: 1400
